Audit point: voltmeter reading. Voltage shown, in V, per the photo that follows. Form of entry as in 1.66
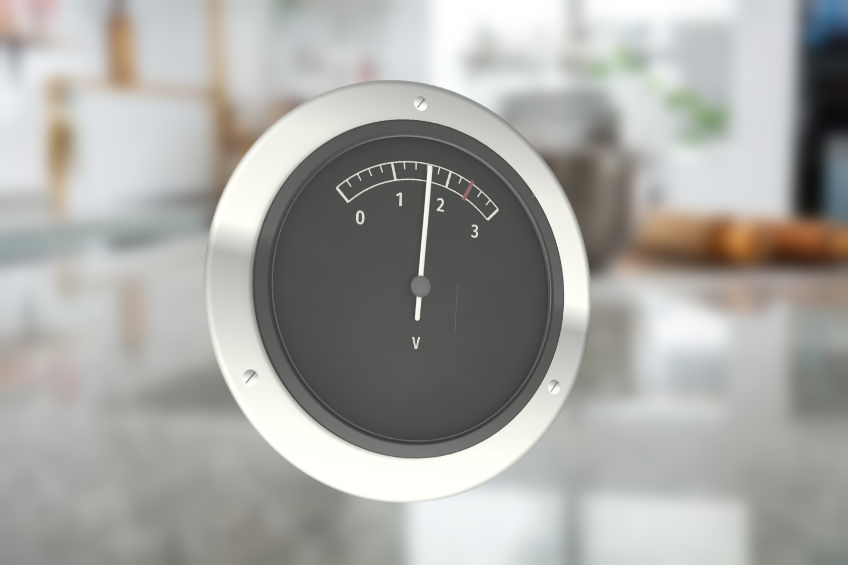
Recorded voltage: 1.6
